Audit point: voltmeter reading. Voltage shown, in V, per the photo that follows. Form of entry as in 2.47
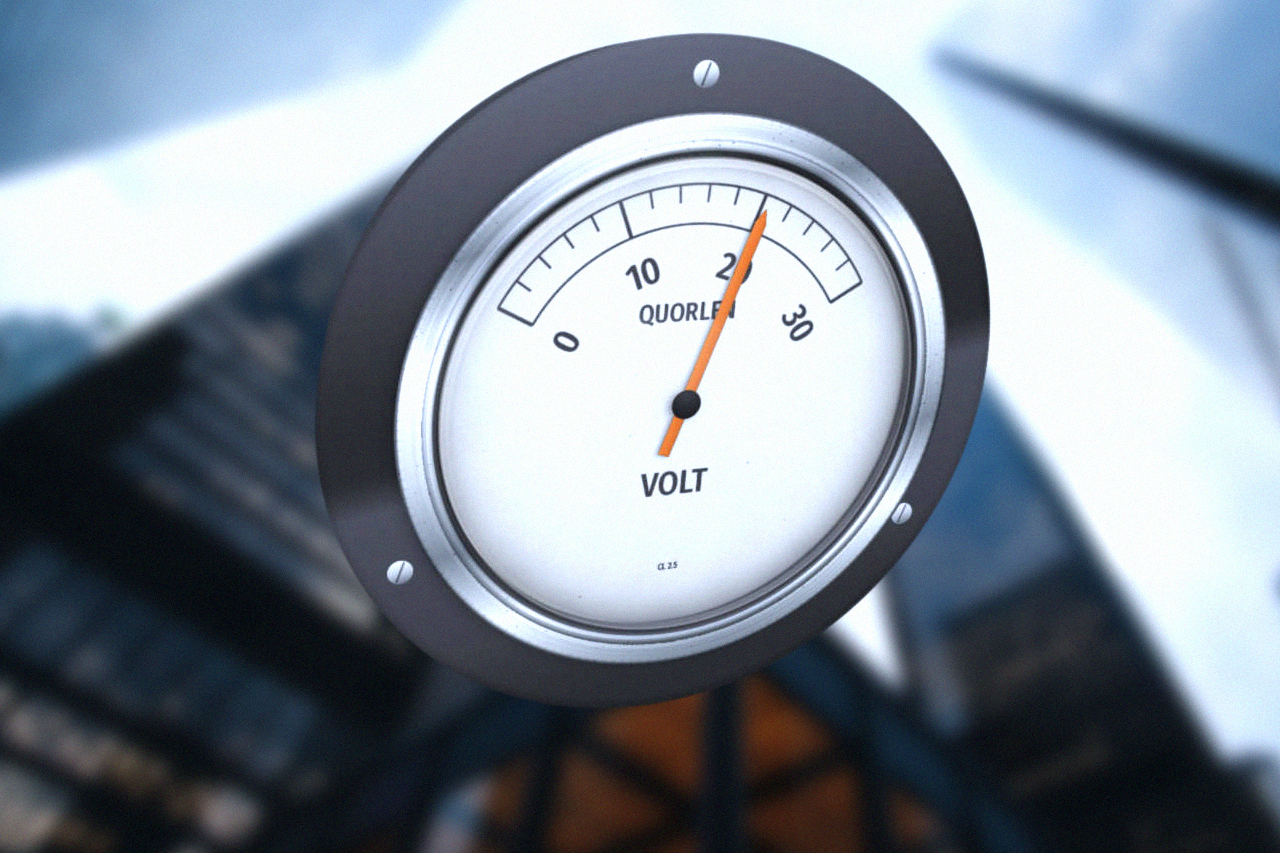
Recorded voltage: 20
